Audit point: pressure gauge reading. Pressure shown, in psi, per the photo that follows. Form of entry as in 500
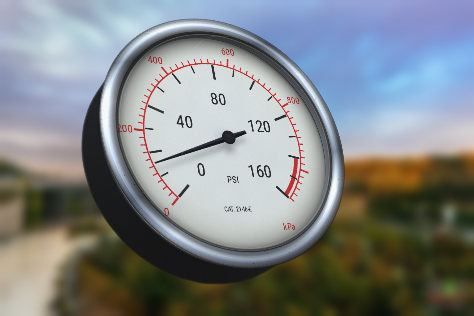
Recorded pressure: 15
